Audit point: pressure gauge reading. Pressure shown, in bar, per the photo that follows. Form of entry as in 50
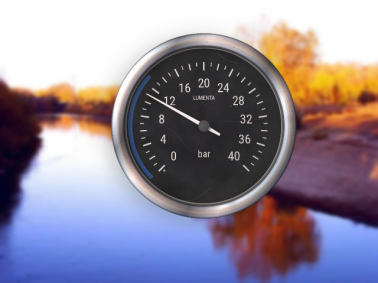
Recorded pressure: 11
